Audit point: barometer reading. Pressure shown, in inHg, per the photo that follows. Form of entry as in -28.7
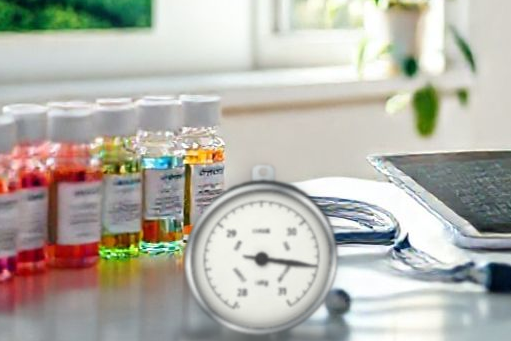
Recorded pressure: 30.5
